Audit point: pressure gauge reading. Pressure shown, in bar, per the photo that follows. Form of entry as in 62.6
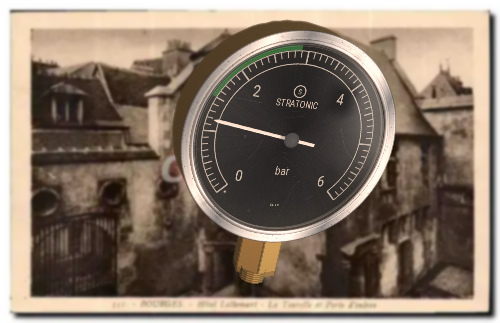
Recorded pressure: 1.2
